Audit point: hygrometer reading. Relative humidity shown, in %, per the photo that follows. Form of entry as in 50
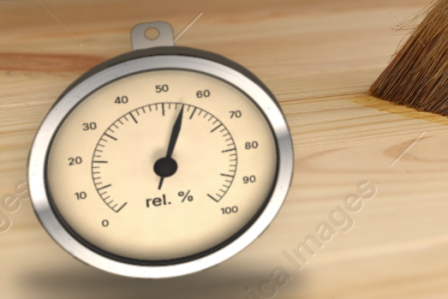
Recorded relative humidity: 56
